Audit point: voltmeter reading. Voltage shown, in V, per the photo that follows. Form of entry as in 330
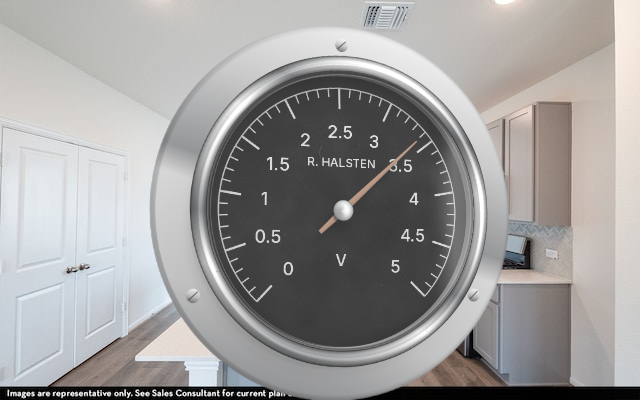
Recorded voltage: 3.4
